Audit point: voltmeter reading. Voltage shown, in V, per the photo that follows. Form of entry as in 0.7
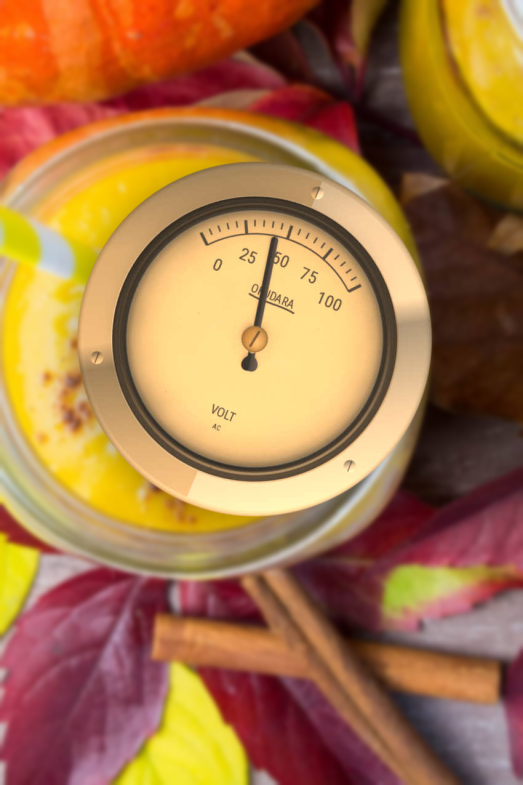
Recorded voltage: 42.5
